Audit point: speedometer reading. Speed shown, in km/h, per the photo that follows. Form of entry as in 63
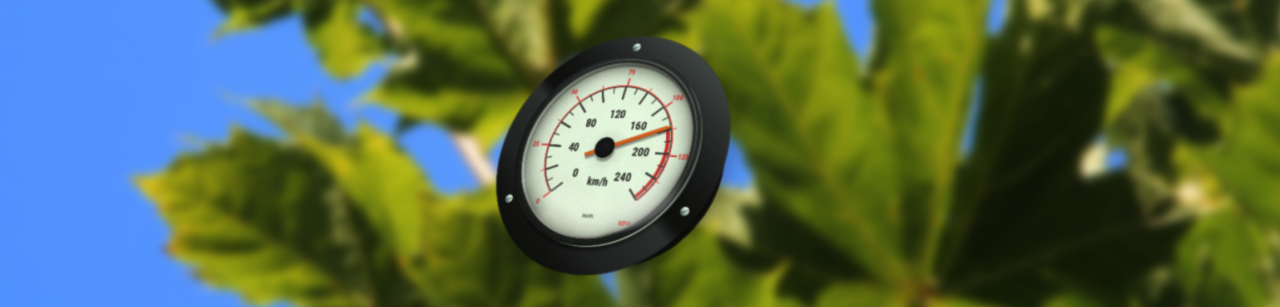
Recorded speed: 180
